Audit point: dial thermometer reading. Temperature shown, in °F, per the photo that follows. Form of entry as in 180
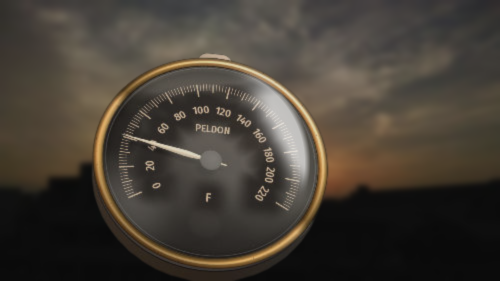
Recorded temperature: 40
